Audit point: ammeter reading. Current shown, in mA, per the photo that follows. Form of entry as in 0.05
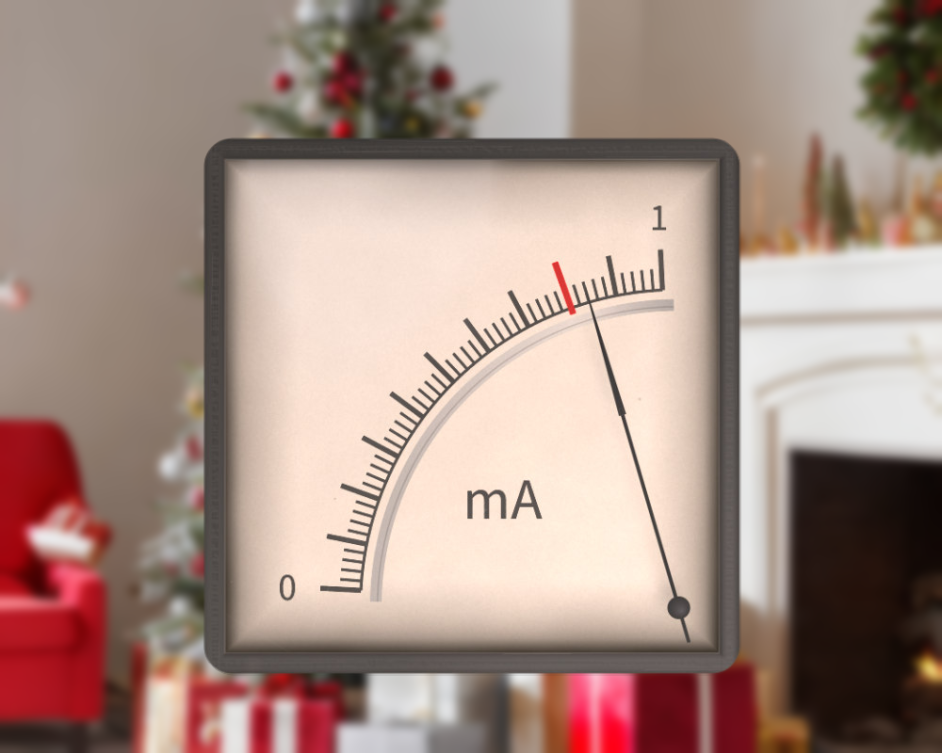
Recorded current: 0.84
